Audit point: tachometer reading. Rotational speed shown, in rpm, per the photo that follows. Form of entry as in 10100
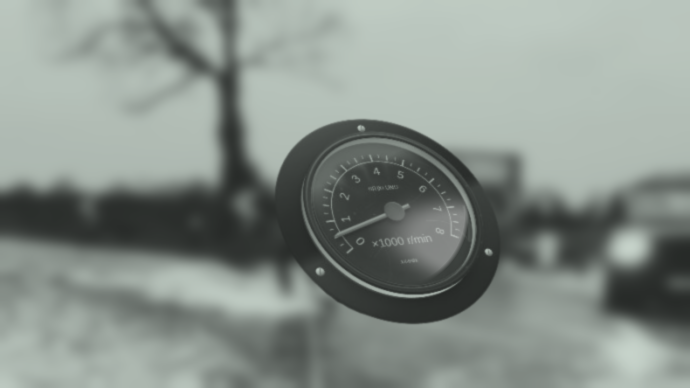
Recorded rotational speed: 500
